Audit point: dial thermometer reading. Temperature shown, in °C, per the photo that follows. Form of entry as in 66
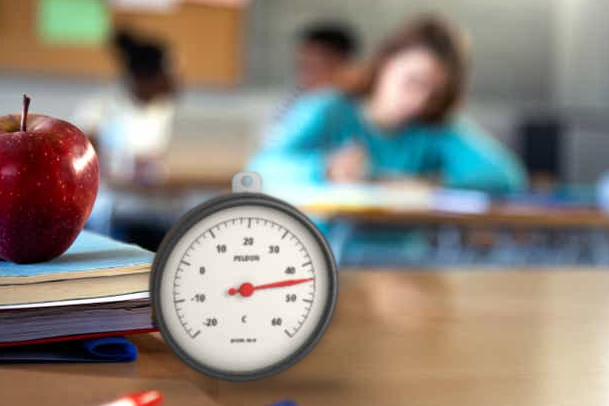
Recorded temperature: 44
